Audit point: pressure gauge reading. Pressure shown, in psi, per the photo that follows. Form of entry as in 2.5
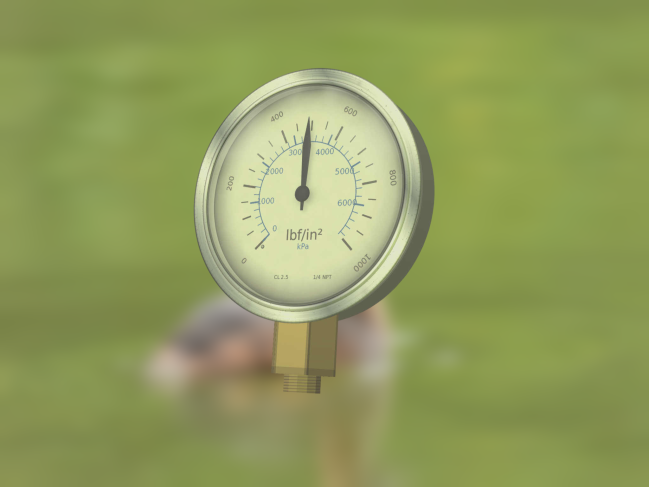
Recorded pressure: 500
